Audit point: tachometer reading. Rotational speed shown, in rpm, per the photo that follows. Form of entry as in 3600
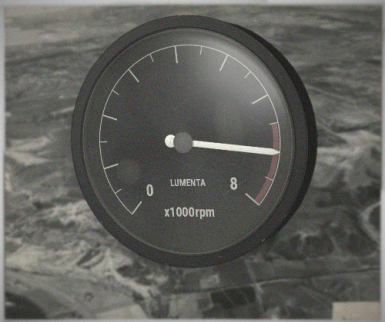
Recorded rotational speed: 7000
